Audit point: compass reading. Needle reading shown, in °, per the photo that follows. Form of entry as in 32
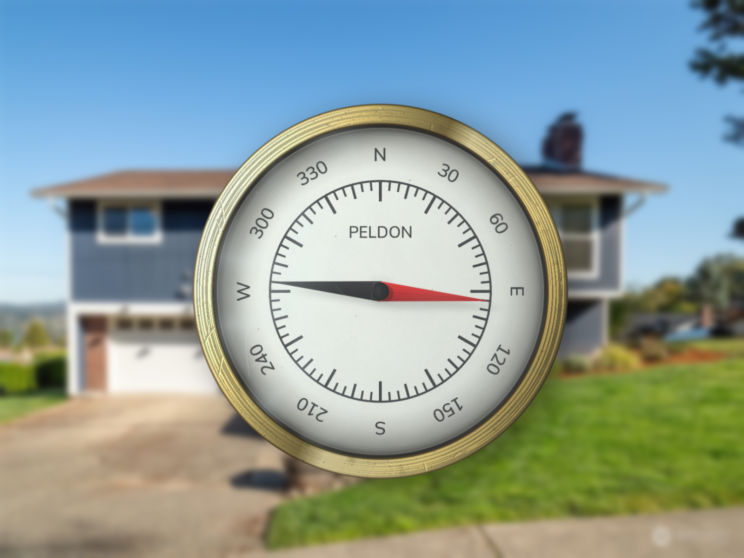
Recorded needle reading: 95
